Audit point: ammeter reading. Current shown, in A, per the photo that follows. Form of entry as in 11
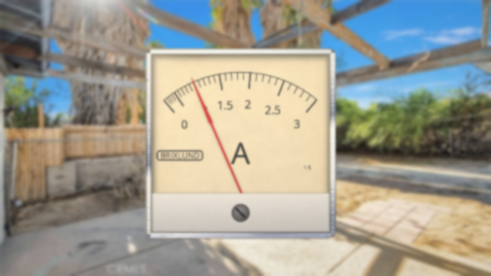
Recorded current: 1
